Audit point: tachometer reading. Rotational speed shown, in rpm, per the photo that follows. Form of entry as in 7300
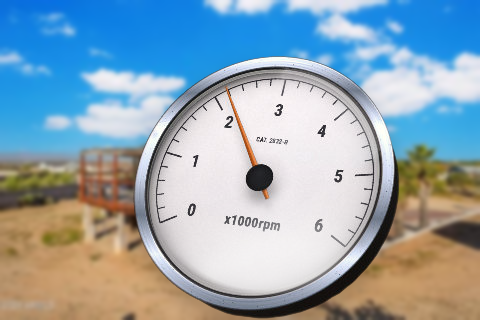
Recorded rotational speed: 2200
